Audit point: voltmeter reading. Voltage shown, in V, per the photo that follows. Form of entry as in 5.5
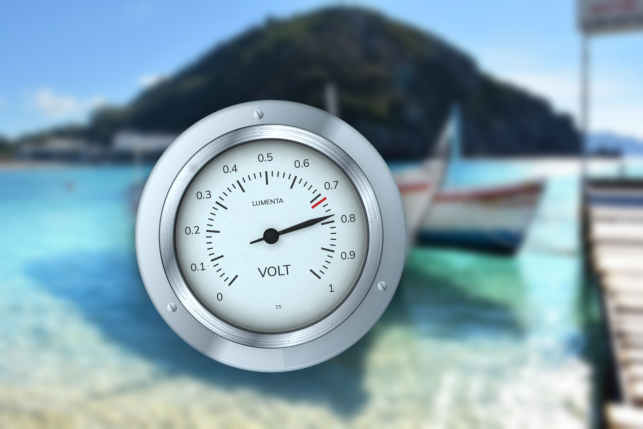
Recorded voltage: 0.78
